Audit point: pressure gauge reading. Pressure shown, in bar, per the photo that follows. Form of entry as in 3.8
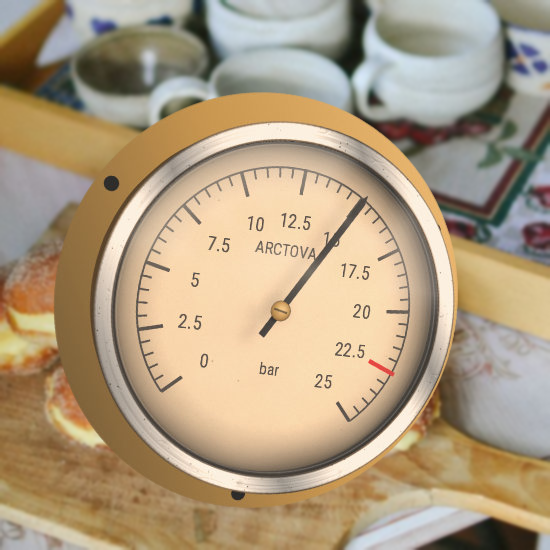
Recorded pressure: 15
